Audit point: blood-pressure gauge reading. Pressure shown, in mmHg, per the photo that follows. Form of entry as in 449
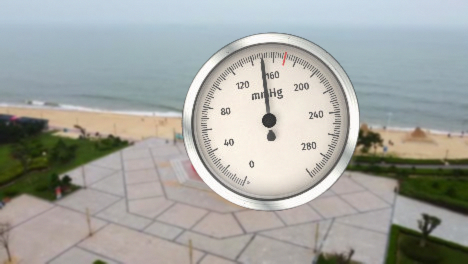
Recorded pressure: 150
